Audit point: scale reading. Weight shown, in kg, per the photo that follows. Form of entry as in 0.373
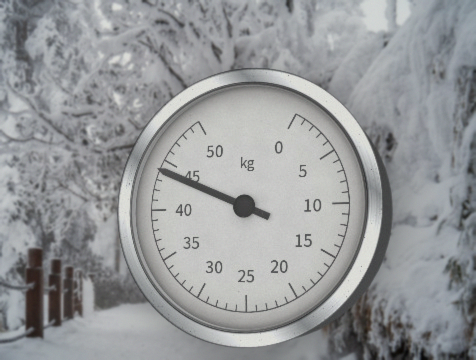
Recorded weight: 44
